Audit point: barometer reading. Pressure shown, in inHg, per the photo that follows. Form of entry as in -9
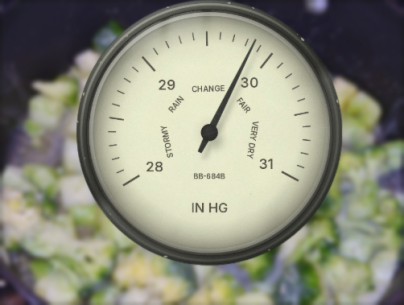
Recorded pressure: 29.85
